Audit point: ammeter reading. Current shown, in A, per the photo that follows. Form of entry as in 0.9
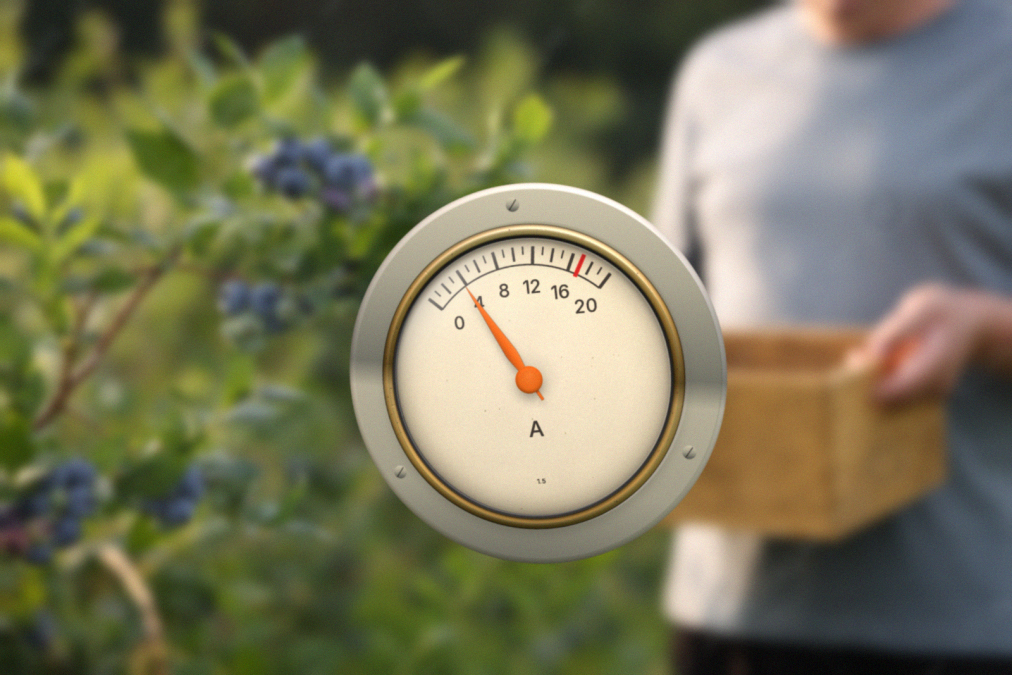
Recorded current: 4
